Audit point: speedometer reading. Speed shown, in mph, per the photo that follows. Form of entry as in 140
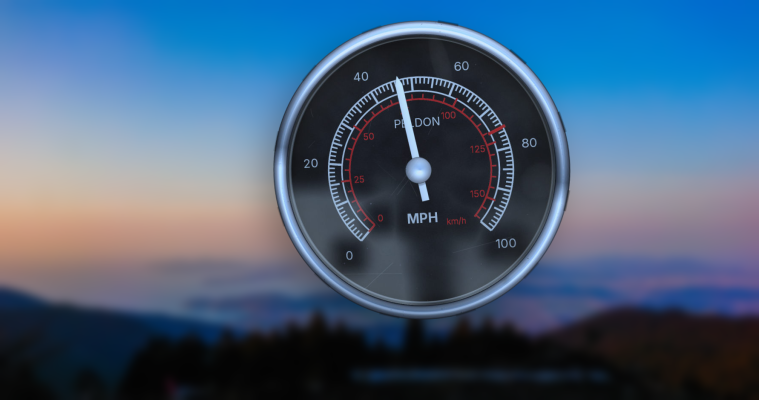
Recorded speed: 47
